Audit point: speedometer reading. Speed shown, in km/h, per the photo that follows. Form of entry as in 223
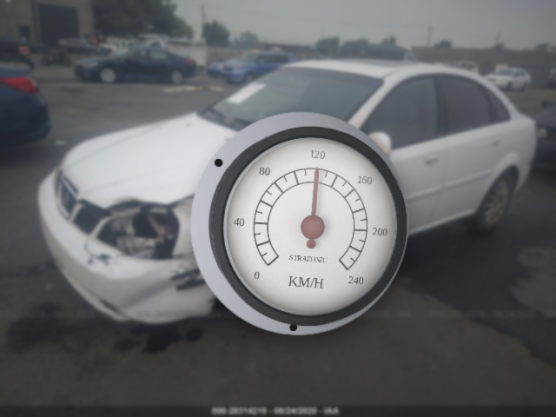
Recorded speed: 120
